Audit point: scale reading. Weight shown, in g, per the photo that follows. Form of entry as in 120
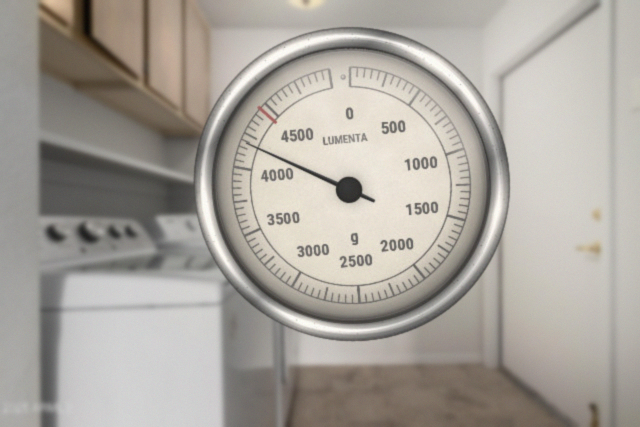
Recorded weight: 4200
